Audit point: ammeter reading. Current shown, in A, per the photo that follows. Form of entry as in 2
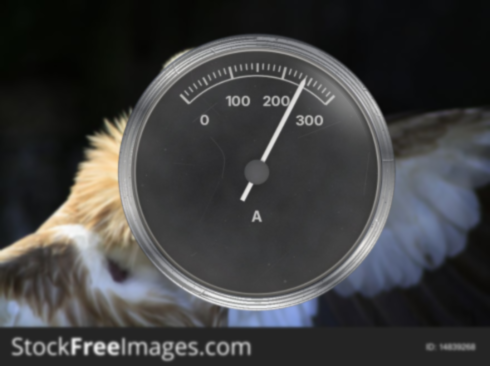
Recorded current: 240
